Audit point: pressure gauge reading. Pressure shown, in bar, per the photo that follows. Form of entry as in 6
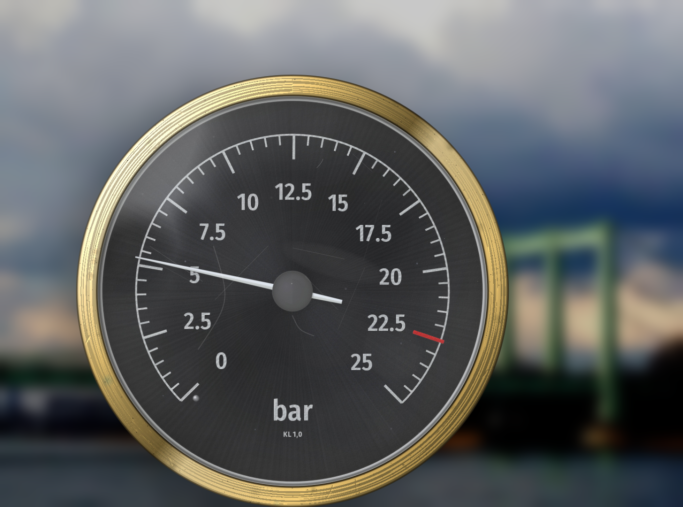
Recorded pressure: 5.25
